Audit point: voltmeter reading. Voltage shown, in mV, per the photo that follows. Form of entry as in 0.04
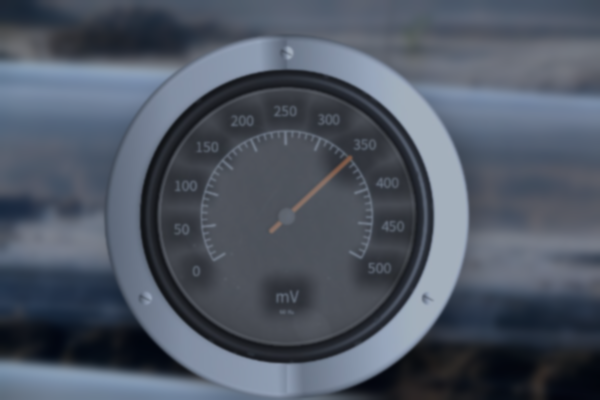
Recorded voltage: 350
